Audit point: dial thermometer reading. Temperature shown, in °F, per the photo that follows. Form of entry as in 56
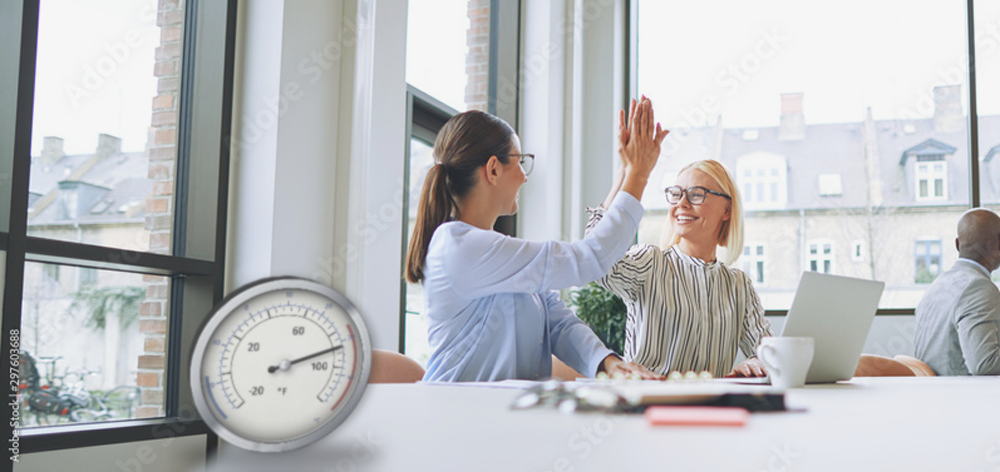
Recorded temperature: 88
